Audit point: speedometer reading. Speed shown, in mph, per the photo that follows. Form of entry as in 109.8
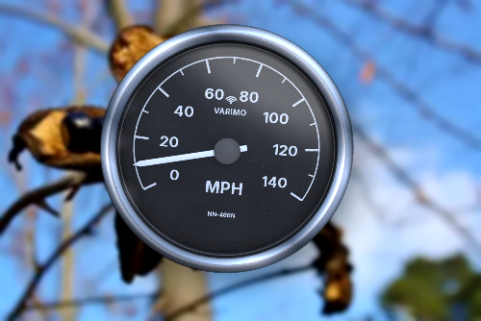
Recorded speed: 10
